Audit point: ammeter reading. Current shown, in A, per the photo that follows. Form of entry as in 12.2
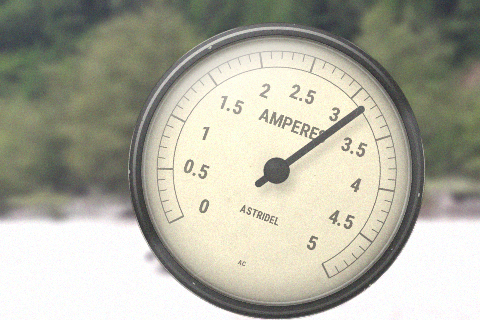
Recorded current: 3.15
